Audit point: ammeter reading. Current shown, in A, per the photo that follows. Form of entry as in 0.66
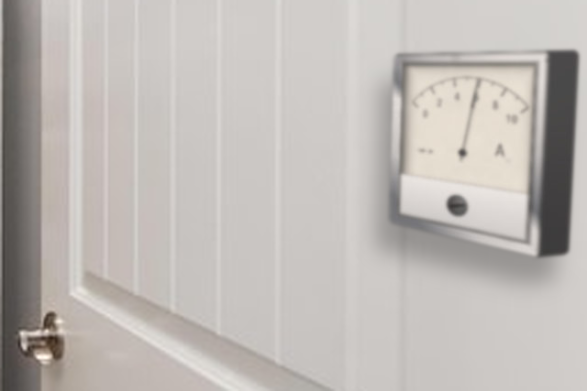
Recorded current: 6
